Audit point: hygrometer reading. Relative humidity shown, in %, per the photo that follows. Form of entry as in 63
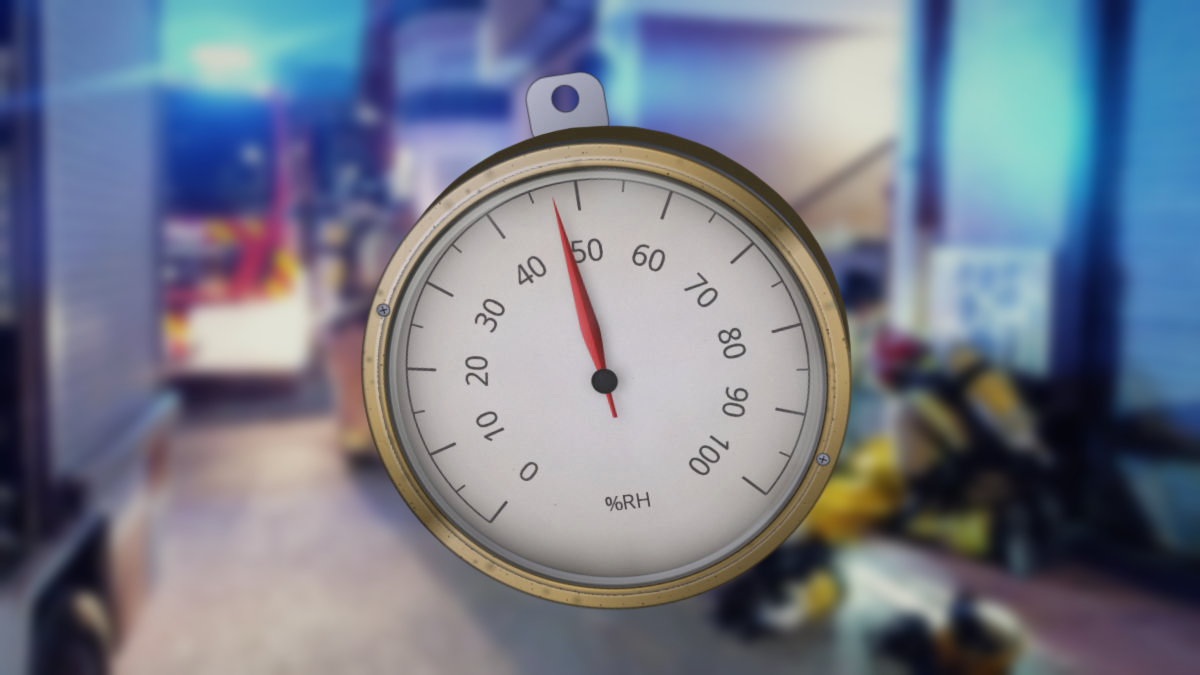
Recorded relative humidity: 47.5
